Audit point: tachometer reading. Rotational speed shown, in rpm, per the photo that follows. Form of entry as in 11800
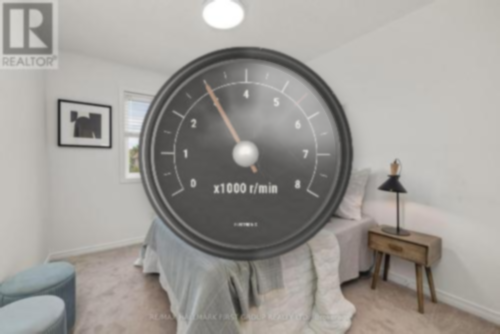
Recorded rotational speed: 3000
